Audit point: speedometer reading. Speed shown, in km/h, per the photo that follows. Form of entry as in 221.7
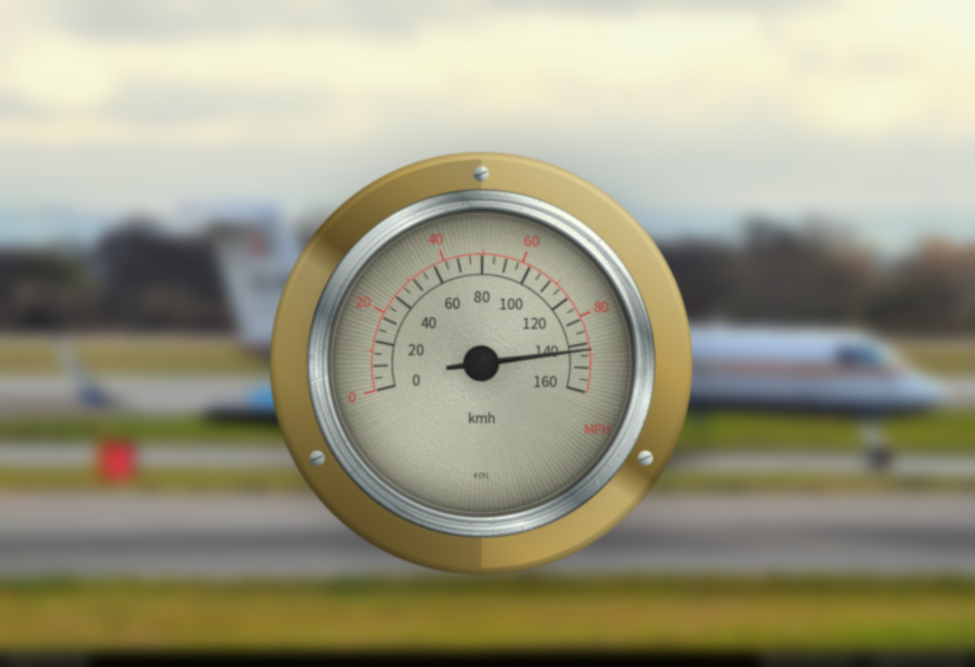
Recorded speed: 142.5
